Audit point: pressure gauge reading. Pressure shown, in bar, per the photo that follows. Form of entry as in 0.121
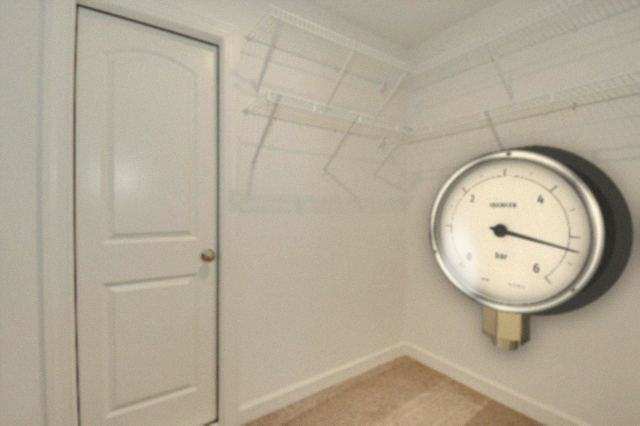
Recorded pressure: 5.25
